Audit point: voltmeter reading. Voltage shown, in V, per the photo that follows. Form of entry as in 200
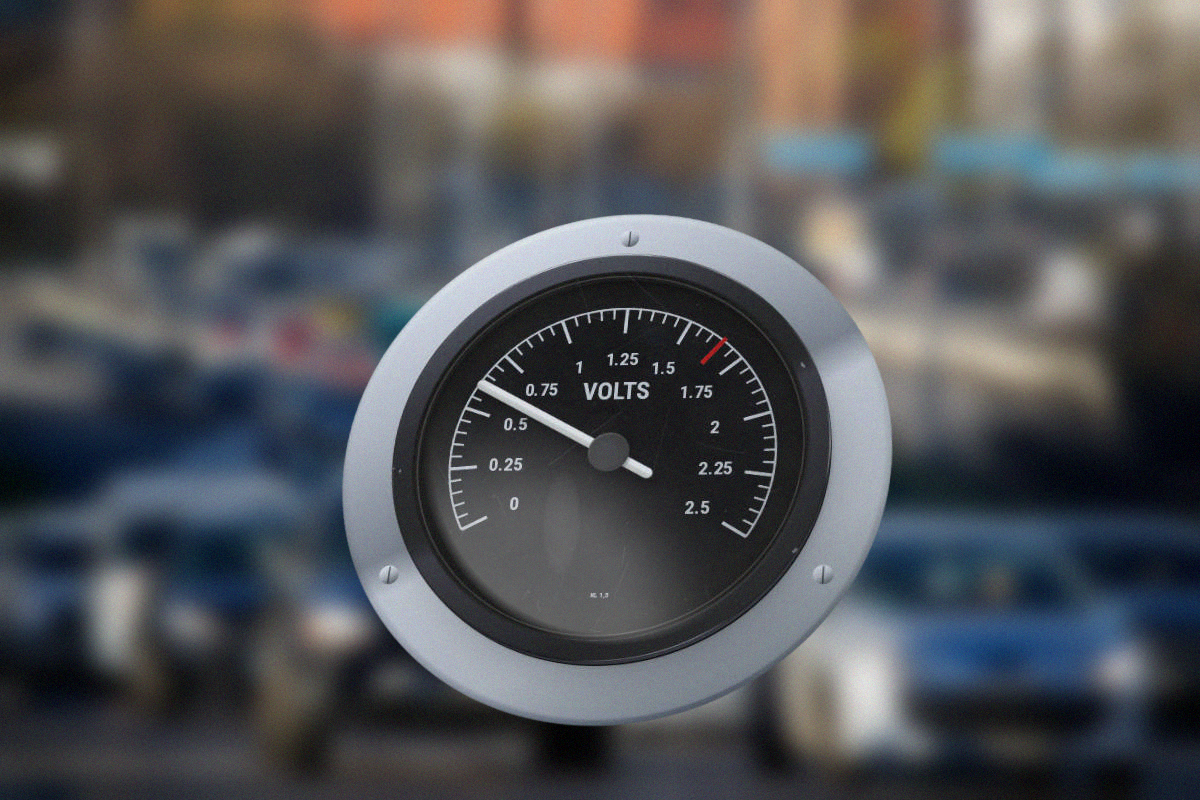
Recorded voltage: 0.6
